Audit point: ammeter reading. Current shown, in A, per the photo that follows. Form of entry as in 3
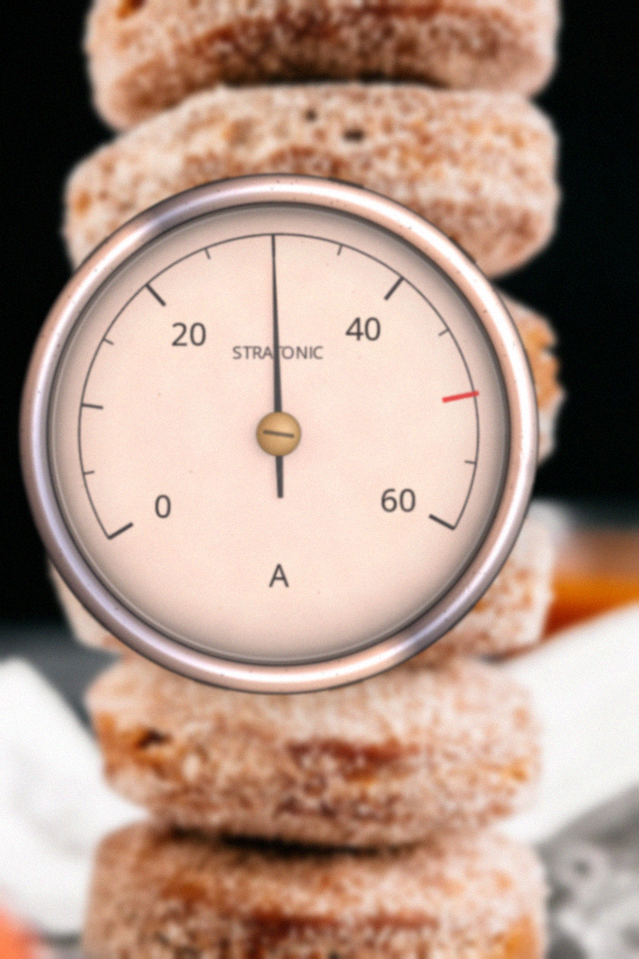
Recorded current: 30
